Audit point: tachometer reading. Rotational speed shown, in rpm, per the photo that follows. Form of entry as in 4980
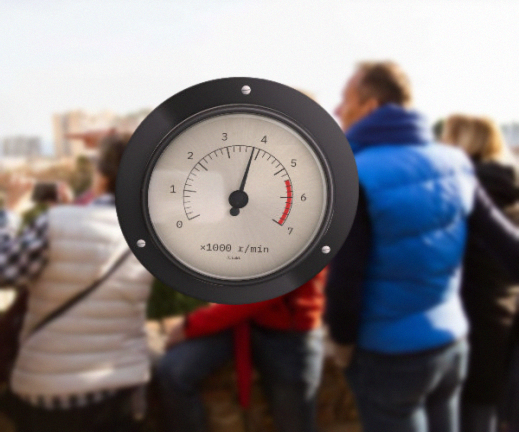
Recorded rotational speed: 3800
